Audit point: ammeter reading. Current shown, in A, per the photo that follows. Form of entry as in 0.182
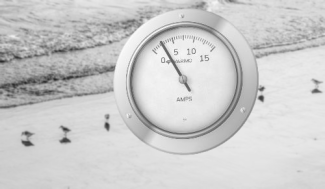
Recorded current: 2.5
